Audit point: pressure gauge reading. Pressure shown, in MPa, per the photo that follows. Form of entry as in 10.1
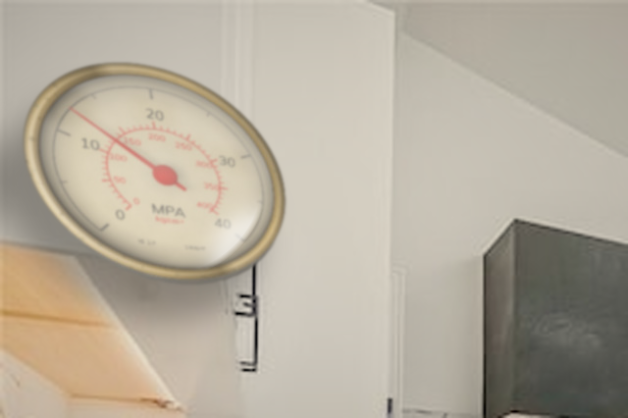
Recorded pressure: 12.5
